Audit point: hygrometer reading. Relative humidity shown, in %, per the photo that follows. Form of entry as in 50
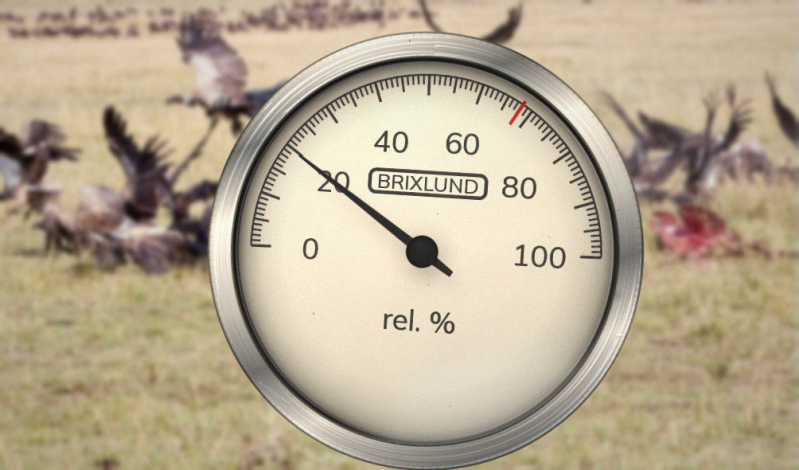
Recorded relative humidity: 20
